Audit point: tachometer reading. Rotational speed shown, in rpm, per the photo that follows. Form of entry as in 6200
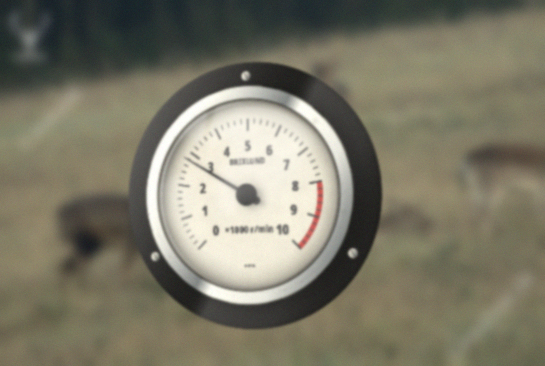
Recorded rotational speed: 2800
